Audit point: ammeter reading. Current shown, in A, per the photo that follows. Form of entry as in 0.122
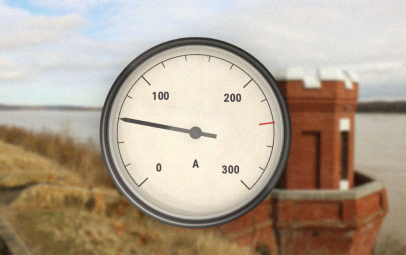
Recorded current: 60
